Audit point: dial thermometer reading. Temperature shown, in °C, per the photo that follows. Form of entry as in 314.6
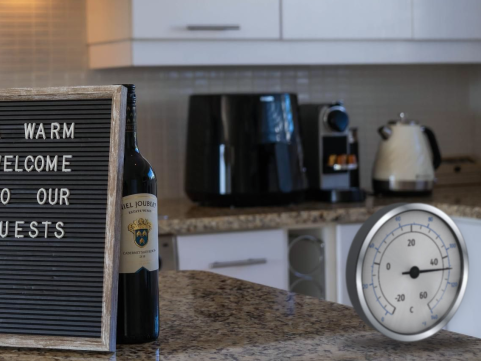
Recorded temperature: 44
